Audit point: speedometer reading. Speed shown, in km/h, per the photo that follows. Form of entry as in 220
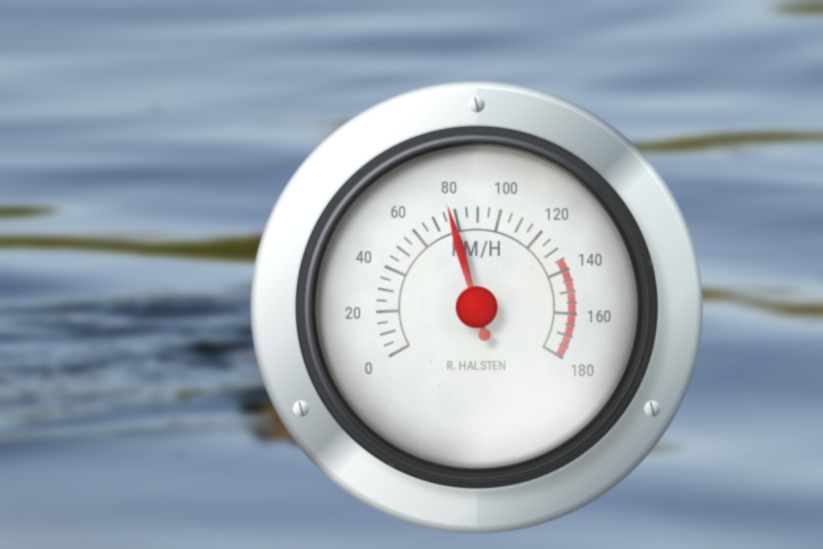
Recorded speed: 77.5
